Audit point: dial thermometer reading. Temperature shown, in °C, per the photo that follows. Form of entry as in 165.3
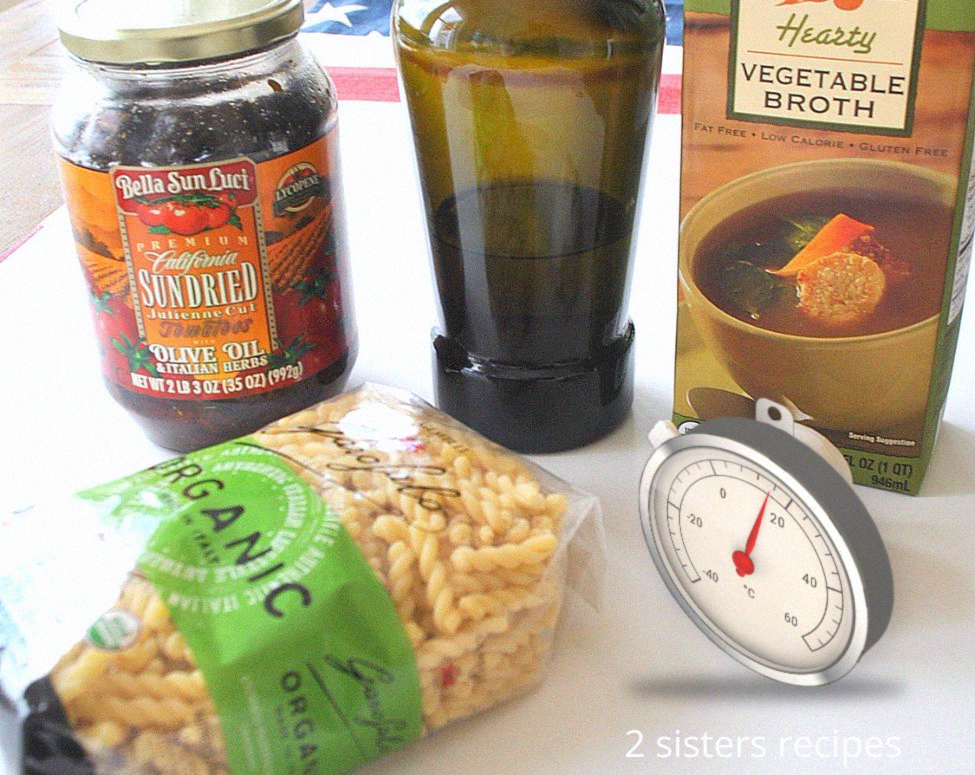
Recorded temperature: 16
